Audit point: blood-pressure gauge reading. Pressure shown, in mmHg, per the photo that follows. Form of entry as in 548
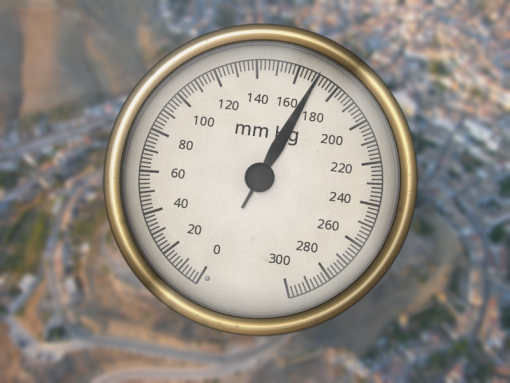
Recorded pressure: 170
